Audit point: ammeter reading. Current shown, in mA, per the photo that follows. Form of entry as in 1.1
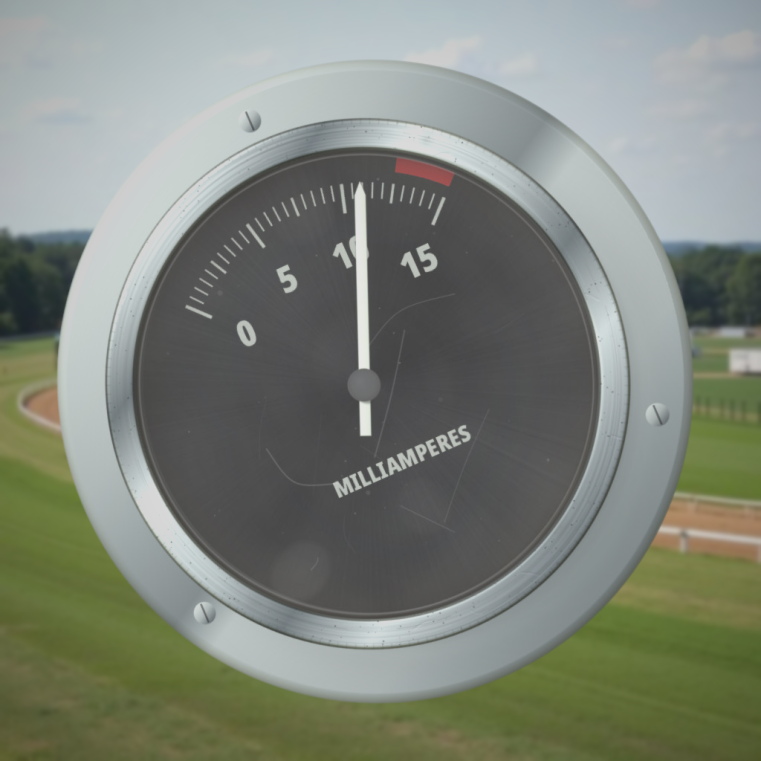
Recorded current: 11
